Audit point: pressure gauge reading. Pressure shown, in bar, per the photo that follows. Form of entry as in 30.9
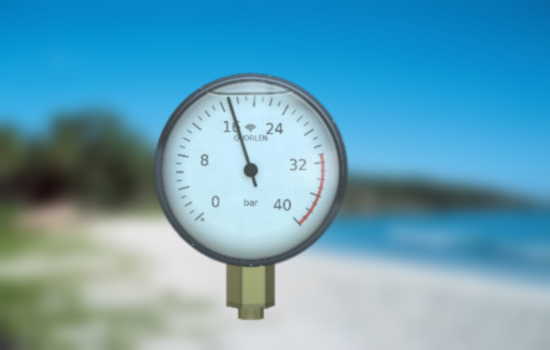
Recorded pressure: 17
